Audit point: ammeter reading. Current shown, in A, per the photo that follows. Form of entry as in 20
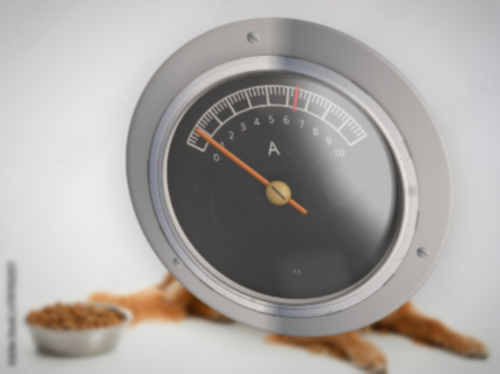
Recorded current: 1
